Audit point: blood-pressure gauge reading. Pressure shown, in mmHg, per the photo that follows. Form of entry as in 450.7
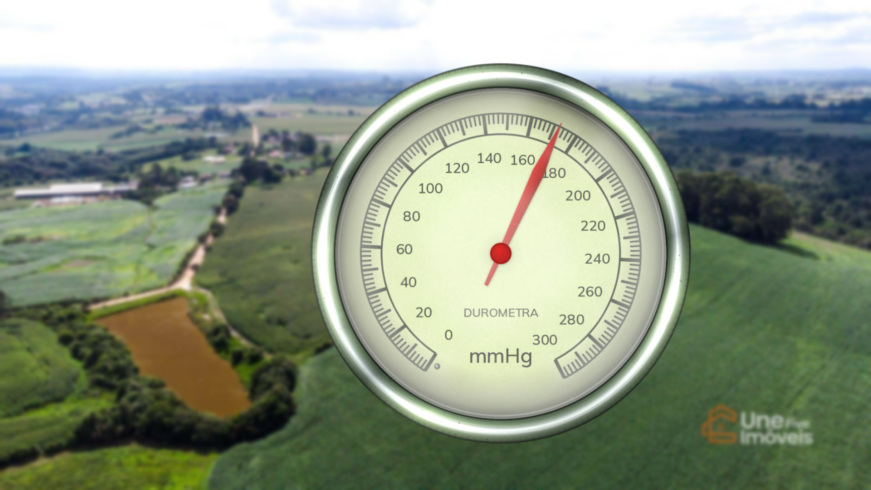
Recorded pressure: 172
